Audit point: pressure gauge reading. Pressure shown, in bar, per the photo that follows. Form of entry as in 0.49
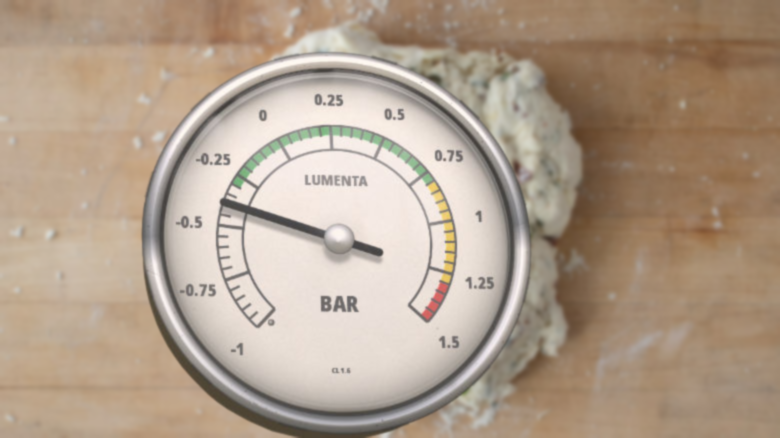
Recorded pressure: -0.4
